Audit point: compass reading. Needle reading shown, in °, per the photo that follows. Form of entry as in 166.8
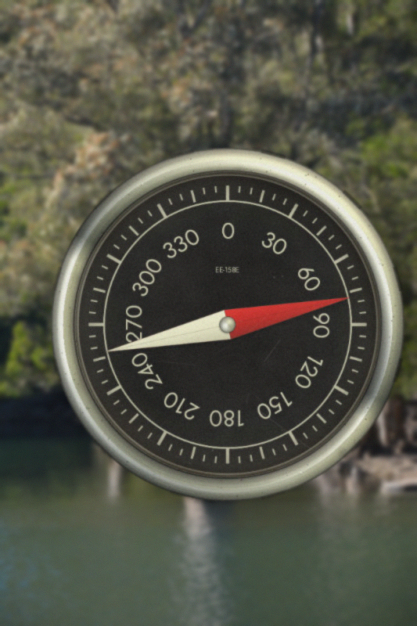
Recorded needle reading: 77.5
